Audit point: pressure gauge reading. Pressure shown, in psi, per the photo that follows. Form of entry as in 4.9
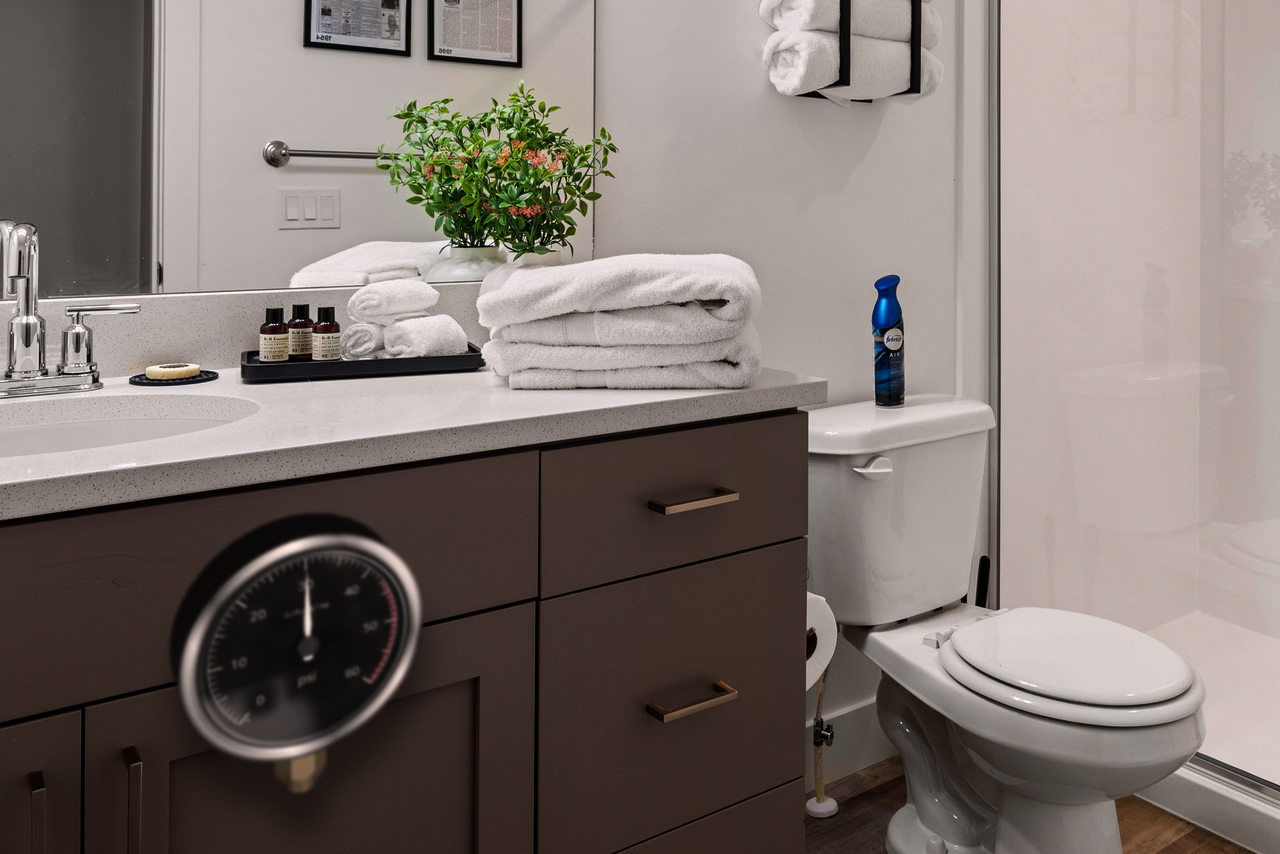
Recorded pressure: 30
